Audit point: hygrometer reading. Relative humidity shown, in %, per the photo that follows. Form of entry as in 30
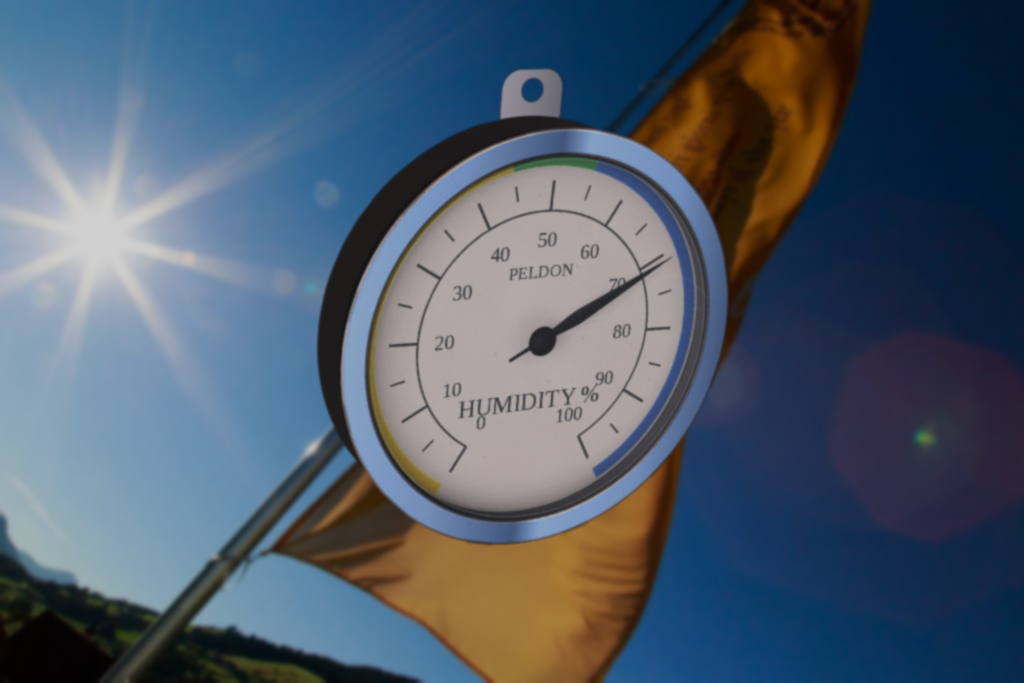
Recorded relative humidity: 70
